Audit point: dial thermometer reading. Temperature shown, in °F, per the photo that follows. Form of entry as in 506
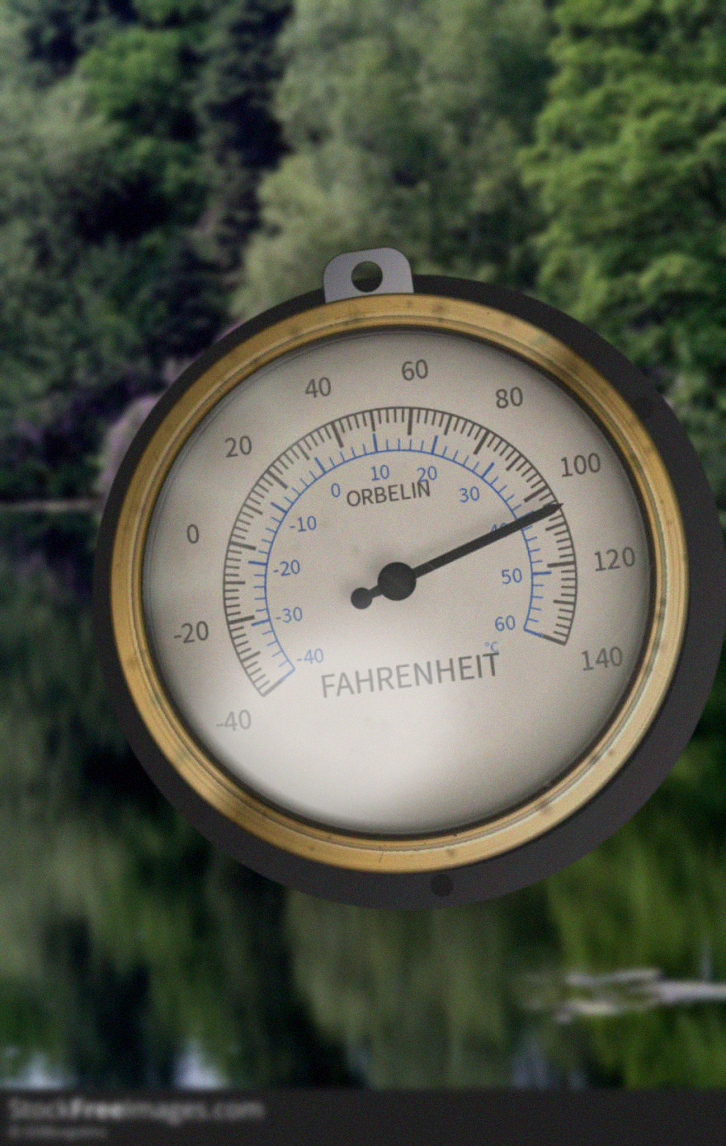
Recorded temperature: 106
